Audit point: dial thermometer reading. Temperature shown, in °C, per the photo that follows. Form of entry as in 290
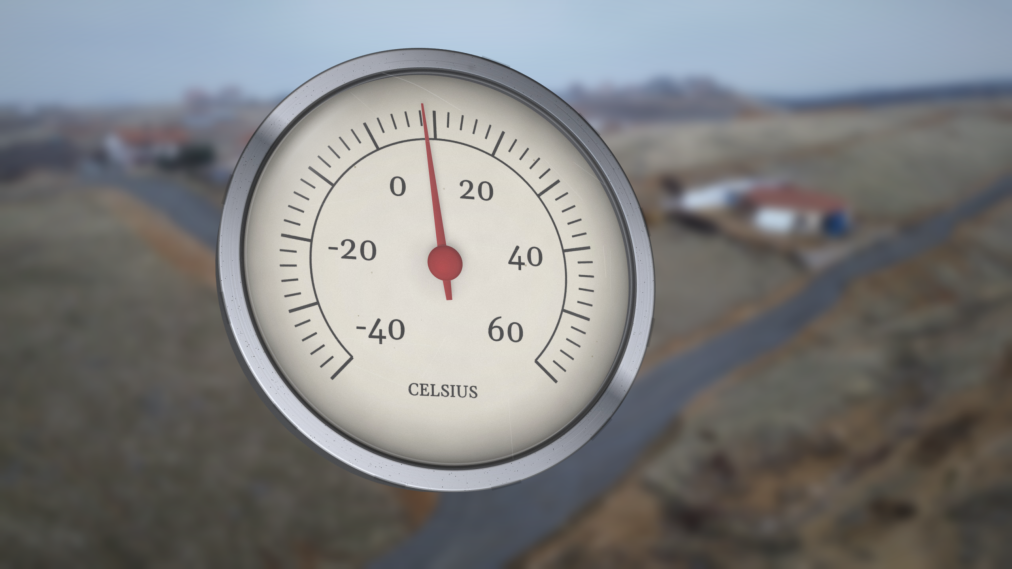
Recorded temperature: 8
